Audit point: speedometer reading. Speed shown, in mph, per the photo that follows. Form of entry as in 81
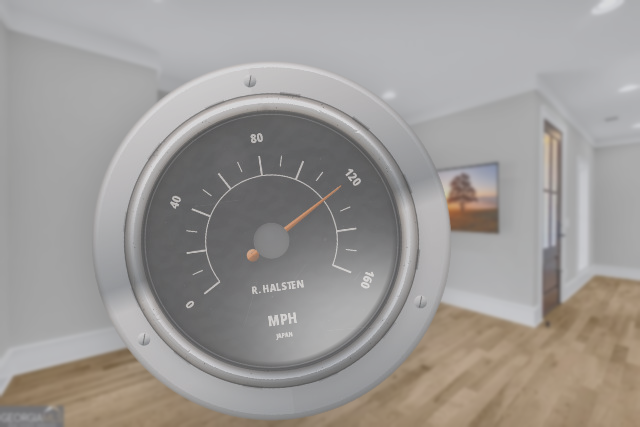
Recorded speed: 120
